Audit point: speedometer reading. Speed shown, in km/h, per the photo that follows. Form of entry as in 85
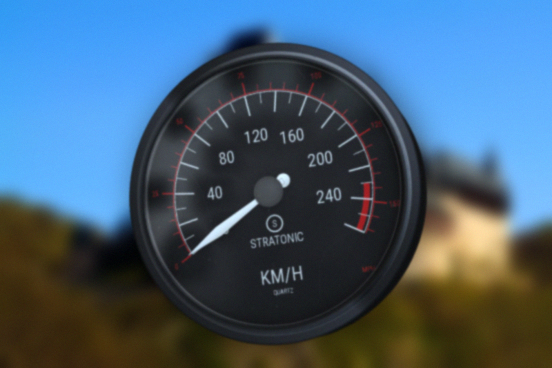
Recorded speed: 0
